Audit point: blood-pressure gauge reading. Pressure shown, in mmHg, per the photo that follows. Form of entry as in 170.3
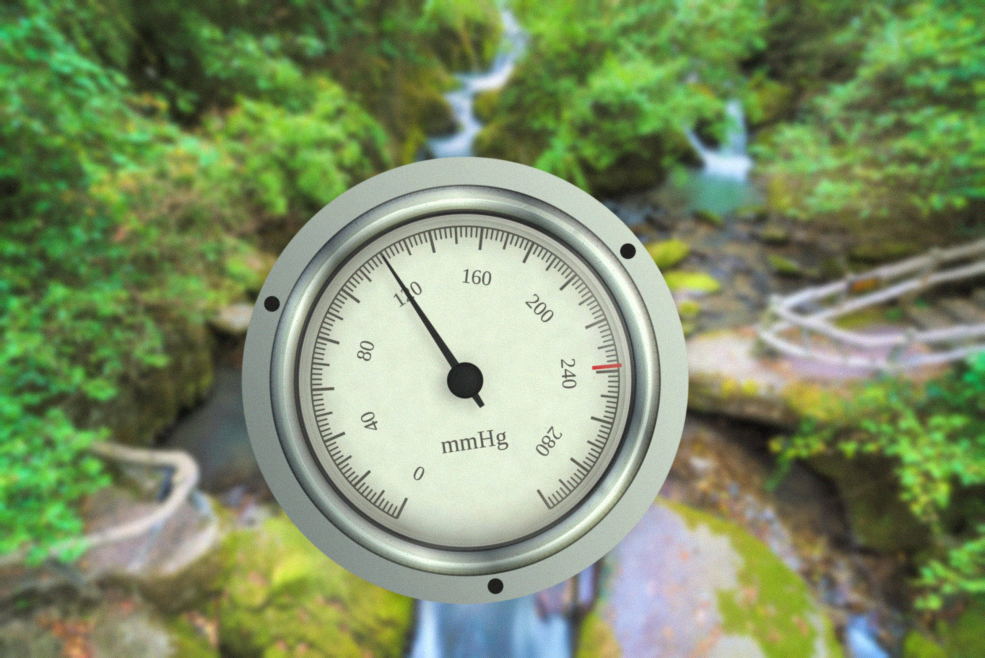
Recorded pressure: 120
